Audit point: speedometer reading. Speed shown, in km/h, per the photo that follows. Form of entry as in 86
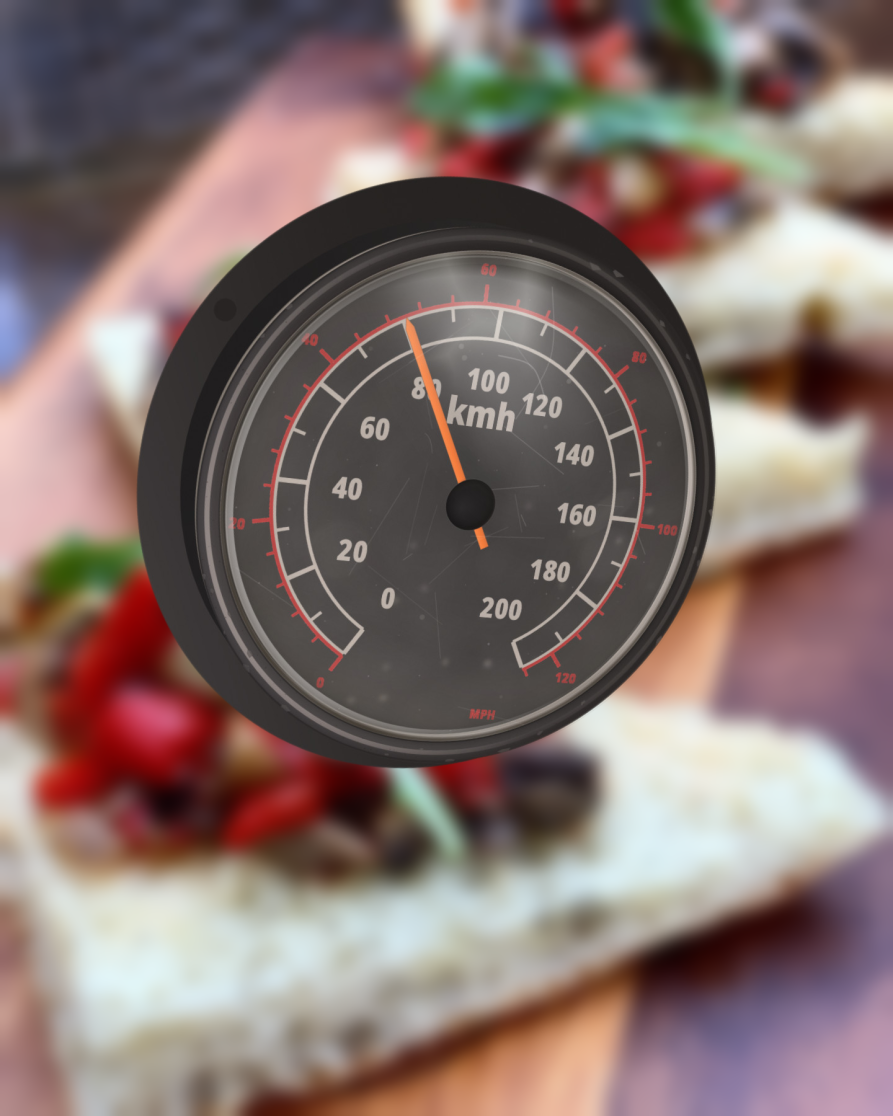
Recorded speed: 80
